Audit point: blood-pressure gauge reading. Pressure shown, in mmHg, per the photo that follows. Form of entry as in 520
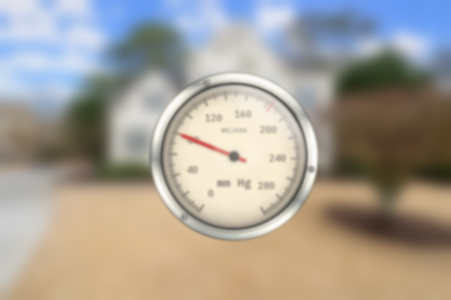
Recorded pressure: 80
